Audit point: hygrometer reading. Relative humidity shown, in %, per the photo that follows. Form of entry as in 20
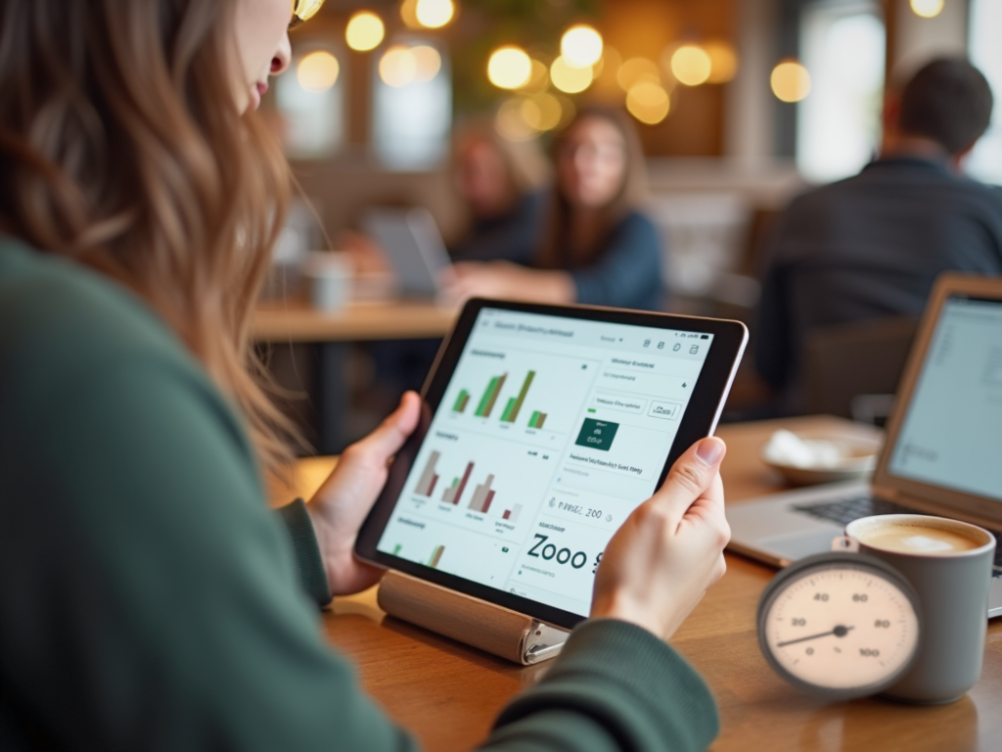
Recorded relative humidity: 10
